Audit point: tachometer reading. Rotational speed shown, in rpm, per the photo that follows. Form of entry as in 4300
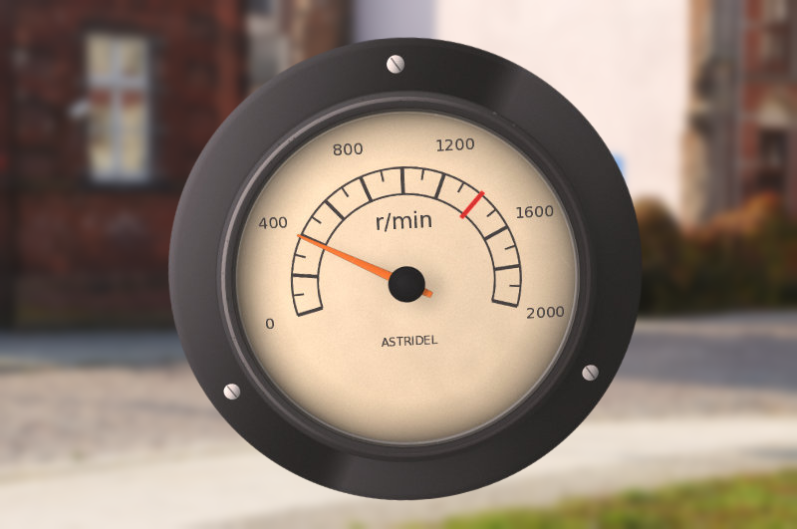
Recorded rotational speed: 400
